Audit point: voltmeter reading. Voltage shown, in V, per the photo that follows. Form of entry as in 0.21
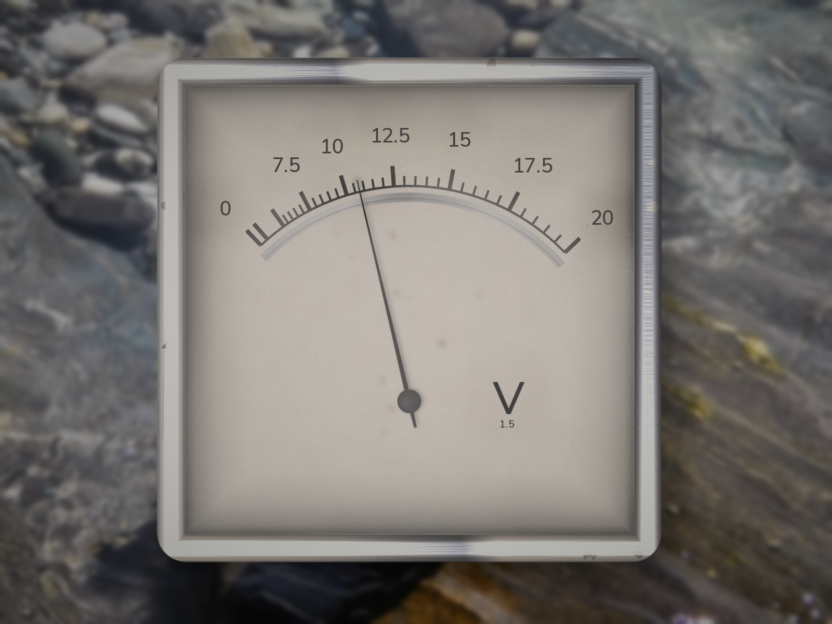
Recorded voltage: 10.75
